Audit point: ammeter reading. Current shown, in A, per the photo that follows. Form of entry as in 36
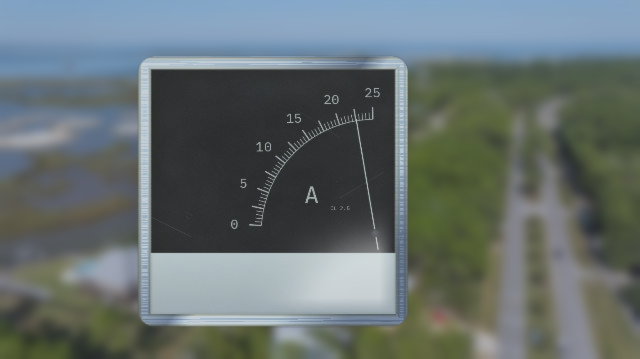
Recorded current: 22.5
